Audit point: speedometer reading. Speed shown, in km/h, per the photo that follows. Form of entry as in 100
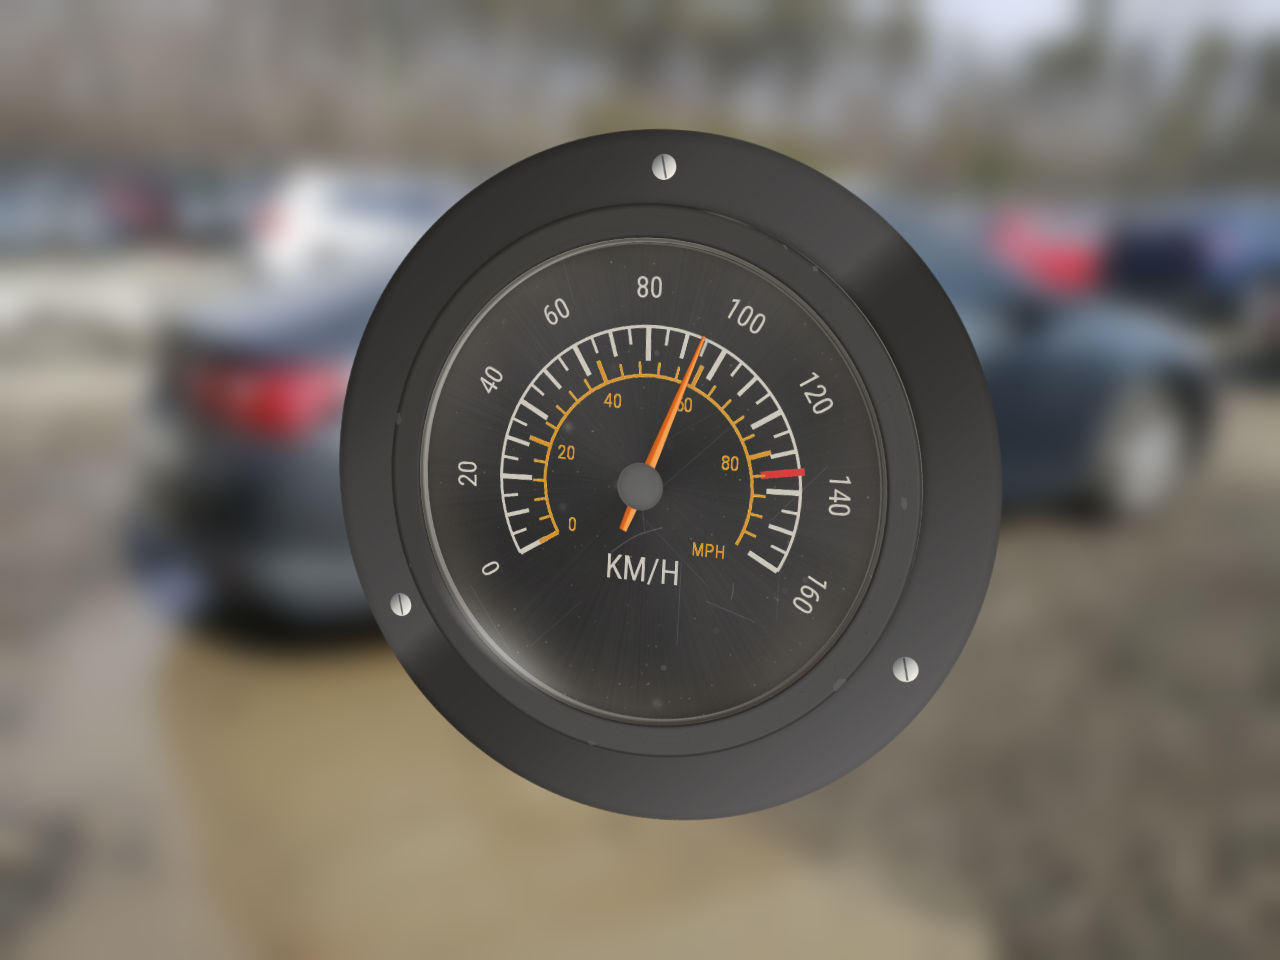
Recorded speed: 95
